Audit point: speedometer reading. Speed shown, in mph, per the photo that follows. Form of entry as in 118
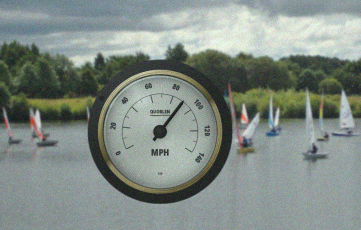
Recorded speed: 90
